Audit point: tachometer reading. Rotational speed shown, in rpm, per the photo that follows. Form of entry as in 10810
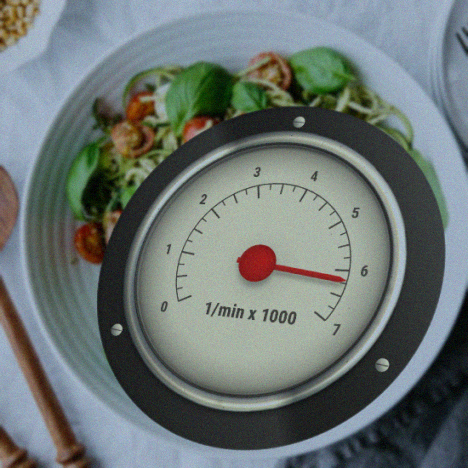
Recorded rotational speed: 6250
